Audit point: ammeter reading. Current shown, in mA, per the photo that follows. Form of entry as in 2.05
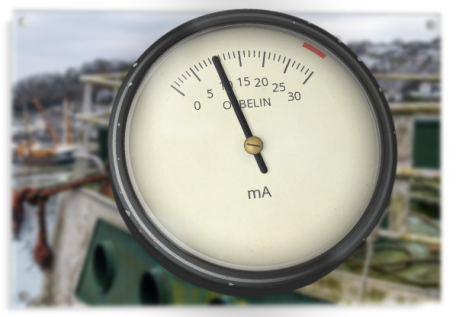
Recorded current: 10
